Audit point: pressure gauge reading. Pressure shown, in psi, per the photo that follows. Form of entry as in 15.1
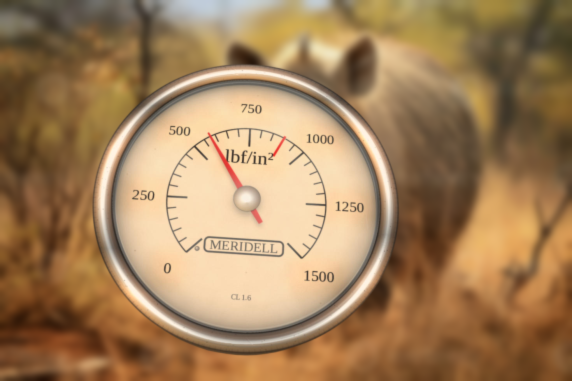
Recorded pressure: 575
